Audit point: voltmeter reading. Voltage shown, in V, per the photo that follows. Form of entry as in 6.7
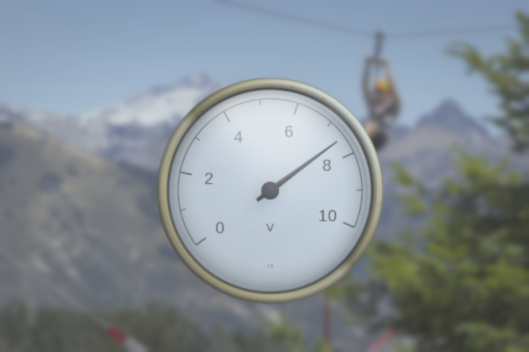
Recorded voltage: 7.5
